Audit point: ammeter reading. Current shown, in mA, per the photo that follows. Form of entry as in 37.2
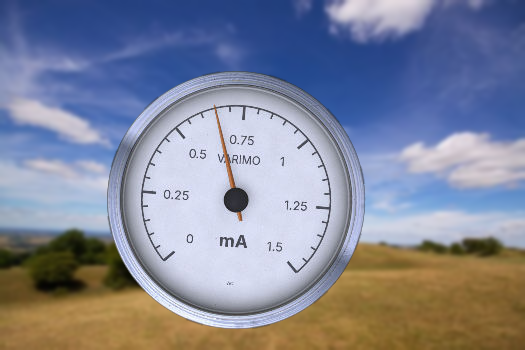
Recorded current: 0.65
